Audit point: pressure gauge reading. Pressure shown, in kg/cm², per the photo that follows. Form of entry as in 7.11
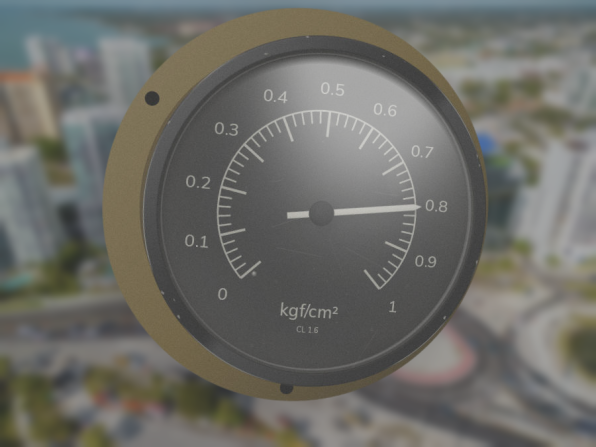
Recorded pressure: 0.8
